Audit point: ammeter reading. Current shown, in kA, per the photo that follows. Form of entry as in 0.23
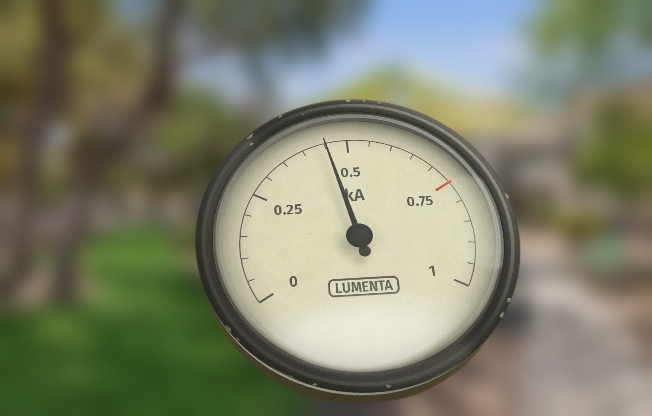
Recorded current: 0.45
